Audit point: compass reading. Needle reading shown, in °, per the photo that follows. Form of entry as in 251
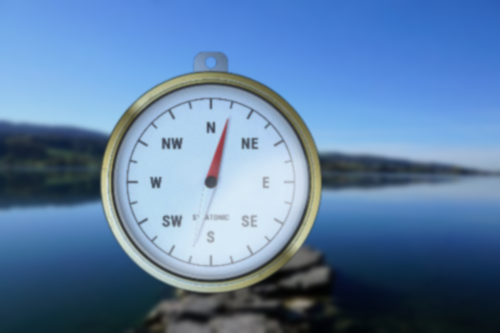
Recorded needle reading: 15
